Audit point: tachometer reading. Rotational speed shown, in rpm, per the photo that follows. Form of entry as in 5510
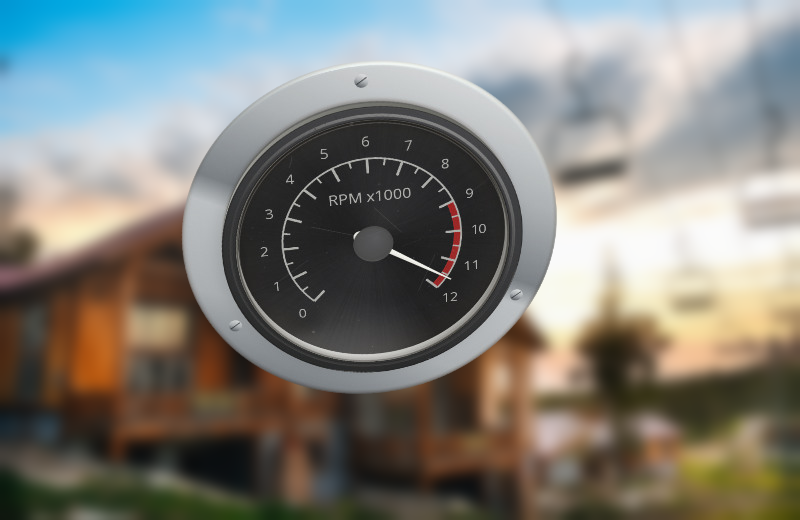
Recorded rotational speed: 11500
